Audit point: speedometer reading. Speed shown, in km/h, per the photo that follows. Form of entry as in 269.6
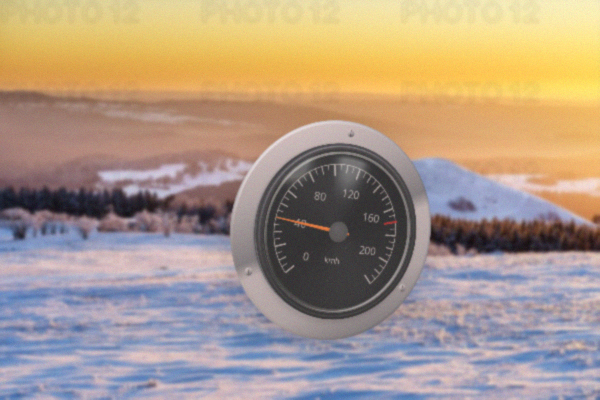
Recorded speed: 40
